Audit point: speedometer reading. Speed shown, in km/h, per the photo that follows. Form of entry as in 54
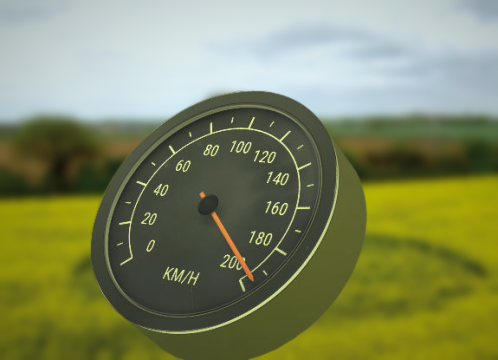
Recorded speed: 195
